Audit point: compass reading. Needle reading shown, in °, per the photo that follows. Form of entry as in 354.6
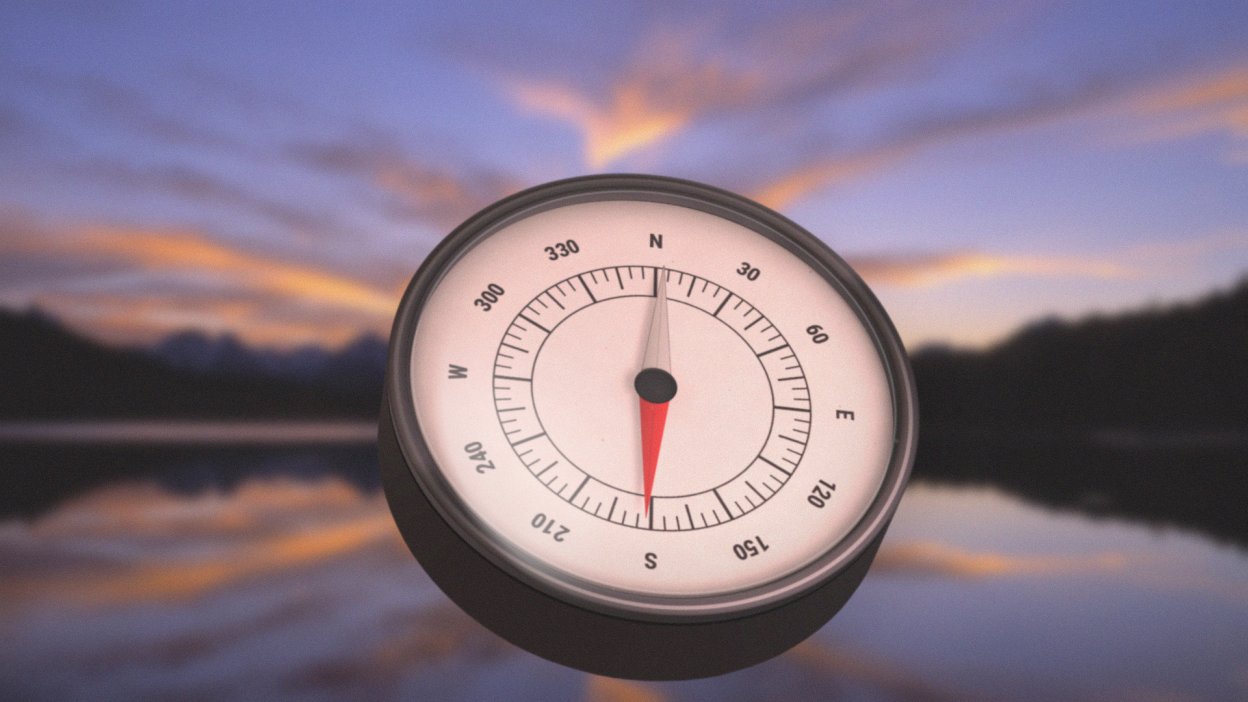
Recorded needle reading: 182.5
